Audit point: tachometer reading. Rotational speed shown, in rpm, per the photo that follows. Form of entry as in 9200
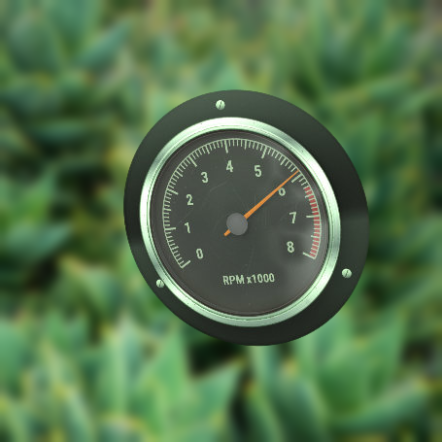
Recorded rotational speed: 5900
